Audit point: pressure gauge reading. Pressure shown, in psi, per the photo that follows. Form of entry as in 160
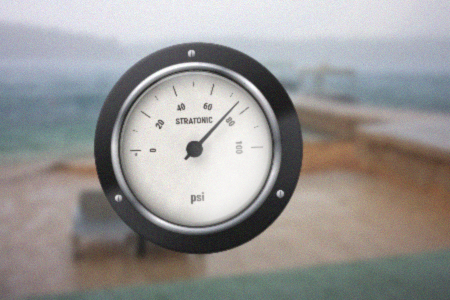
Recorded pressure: 75
